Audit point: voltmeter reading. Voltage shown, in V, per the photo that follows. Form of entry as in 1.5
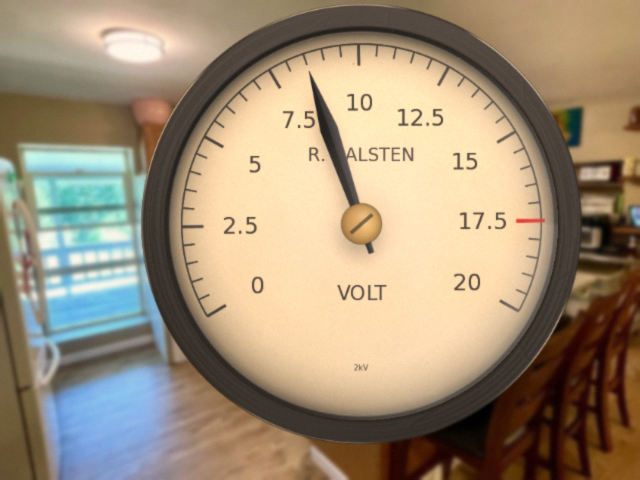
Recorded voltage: 8.5
